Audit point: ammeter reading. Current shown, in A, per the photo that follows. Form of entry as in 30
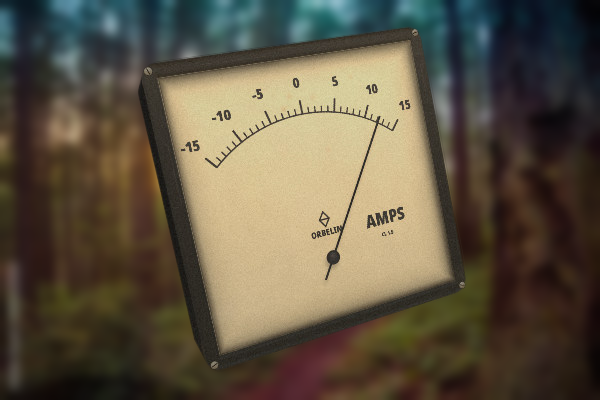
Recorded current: 12
